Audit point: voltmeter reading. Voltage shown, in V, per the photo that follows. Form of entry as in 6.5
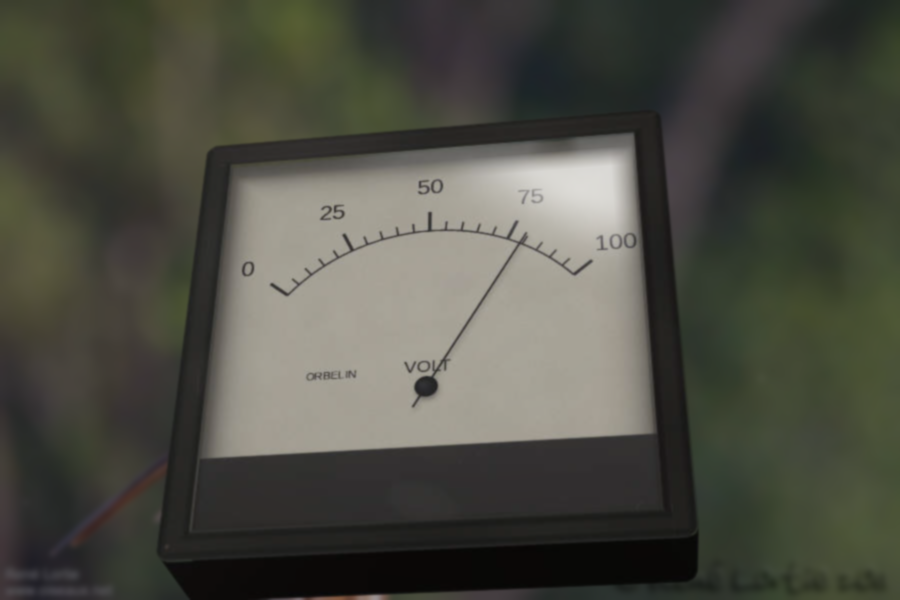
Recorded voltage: 80
